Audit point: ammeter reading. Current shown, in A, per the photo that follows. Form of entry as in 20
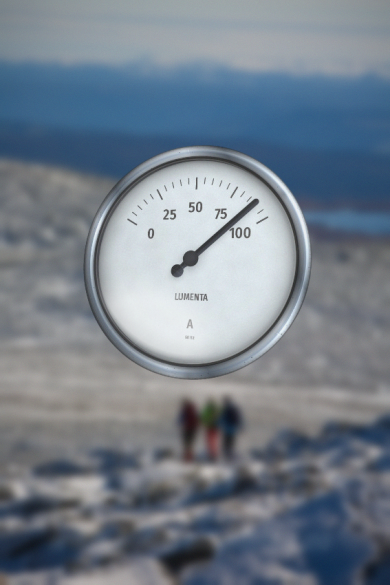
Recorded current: 90
